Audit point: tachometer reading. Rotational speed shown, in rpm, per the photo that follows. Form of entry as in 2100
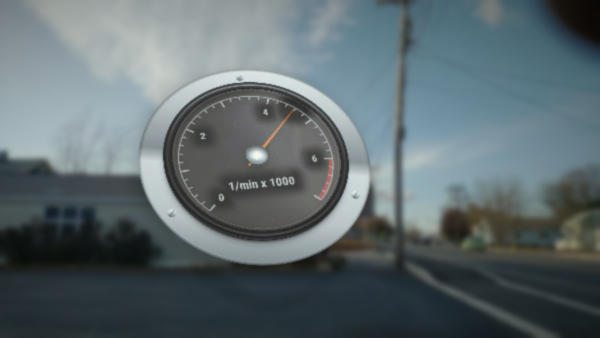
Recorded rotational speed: 4600
